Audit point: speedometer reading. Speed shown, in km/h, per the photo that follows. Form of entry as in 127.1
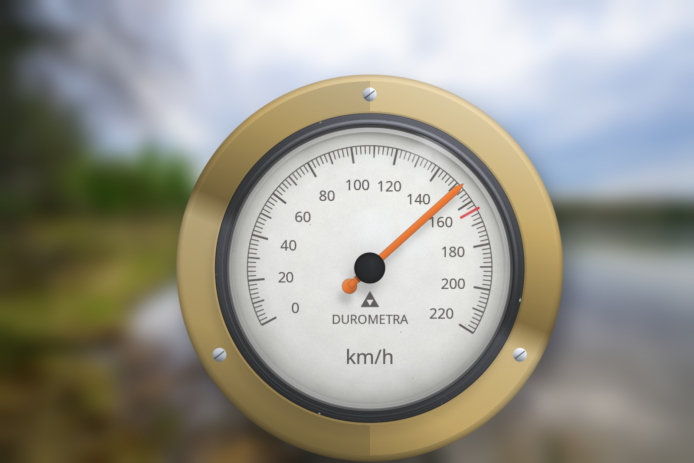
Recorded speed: 152
